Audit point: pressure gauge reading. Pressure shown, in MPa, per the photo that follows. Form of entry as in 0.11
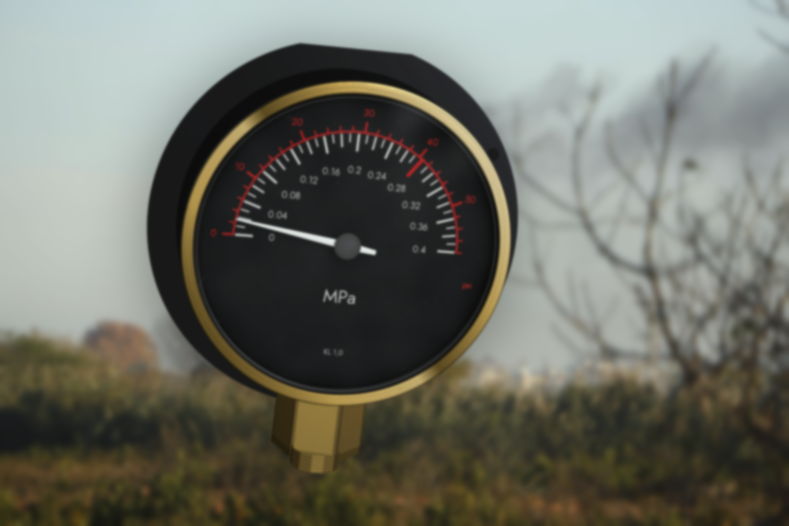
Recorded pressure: 0.02
